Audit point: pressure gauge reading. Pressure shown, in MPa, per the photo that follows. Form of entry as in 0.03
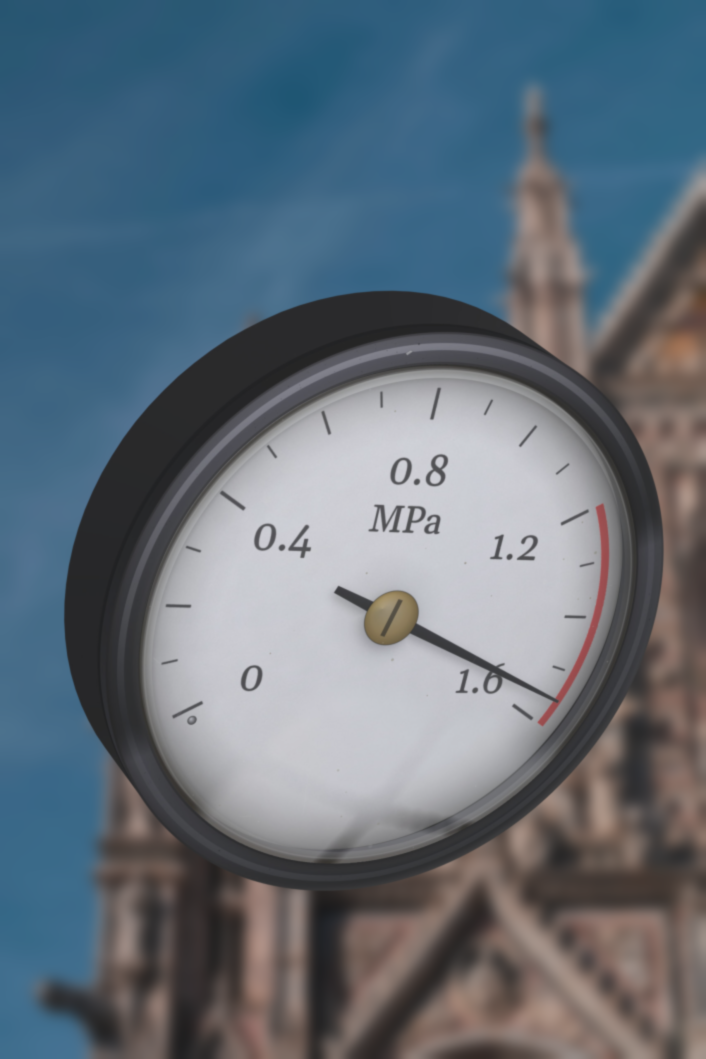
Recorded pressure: 1.55
